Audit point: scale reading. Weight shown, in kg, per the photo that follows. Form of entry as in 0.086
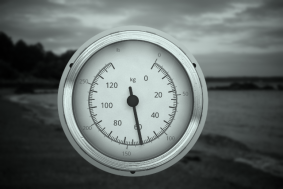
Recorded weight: 60
